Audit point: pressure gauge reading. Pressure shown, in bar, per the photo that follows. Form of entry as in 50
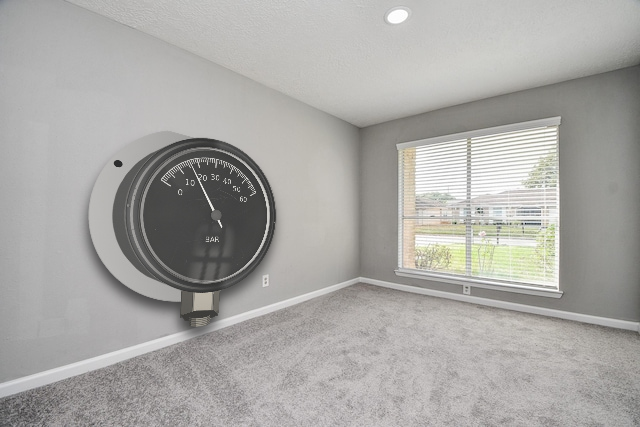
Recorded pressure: 15
